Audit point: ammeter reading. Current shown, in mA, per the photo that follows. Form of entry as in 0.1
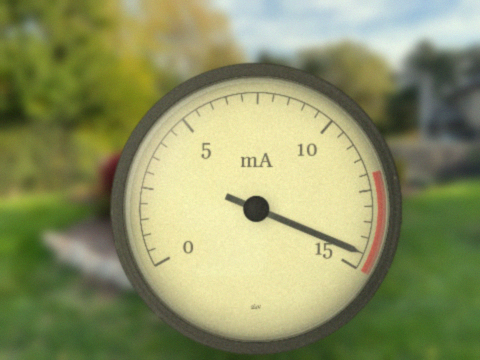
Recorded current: 14.5
